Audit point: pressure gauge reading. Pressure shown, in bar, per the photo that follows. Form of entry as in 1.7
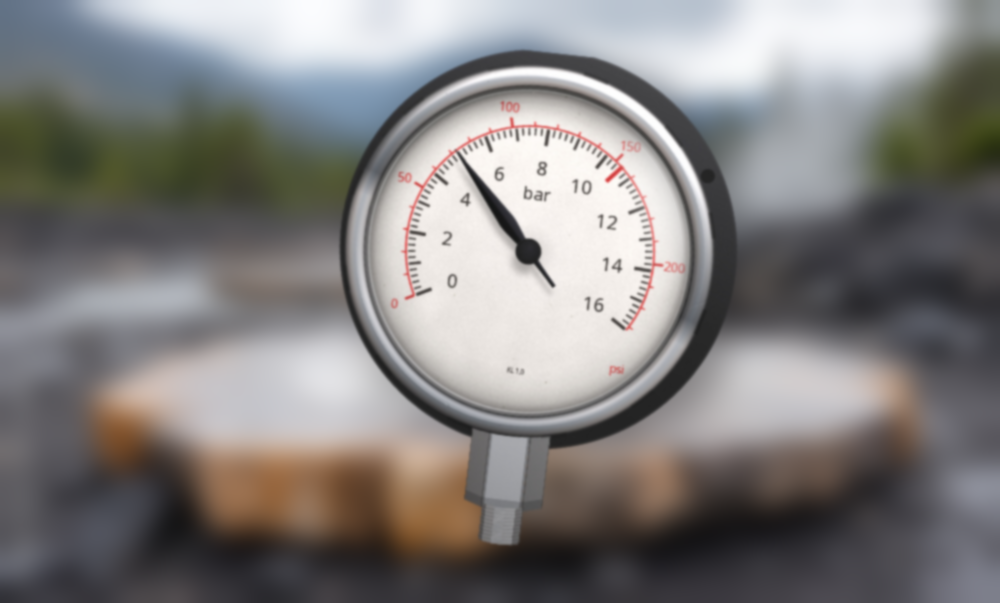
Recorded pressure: 5
